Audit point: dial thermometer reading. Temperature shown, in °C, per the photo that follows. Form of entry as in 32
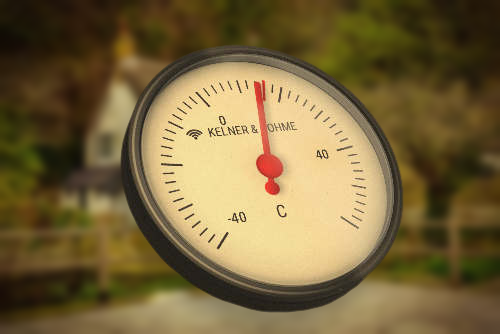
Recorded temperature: 14
